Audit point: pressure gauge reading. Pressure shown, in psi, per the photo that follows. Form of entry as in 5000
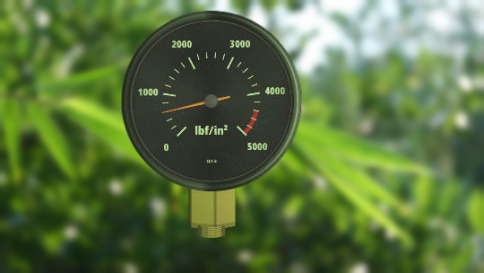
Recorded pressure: 600
